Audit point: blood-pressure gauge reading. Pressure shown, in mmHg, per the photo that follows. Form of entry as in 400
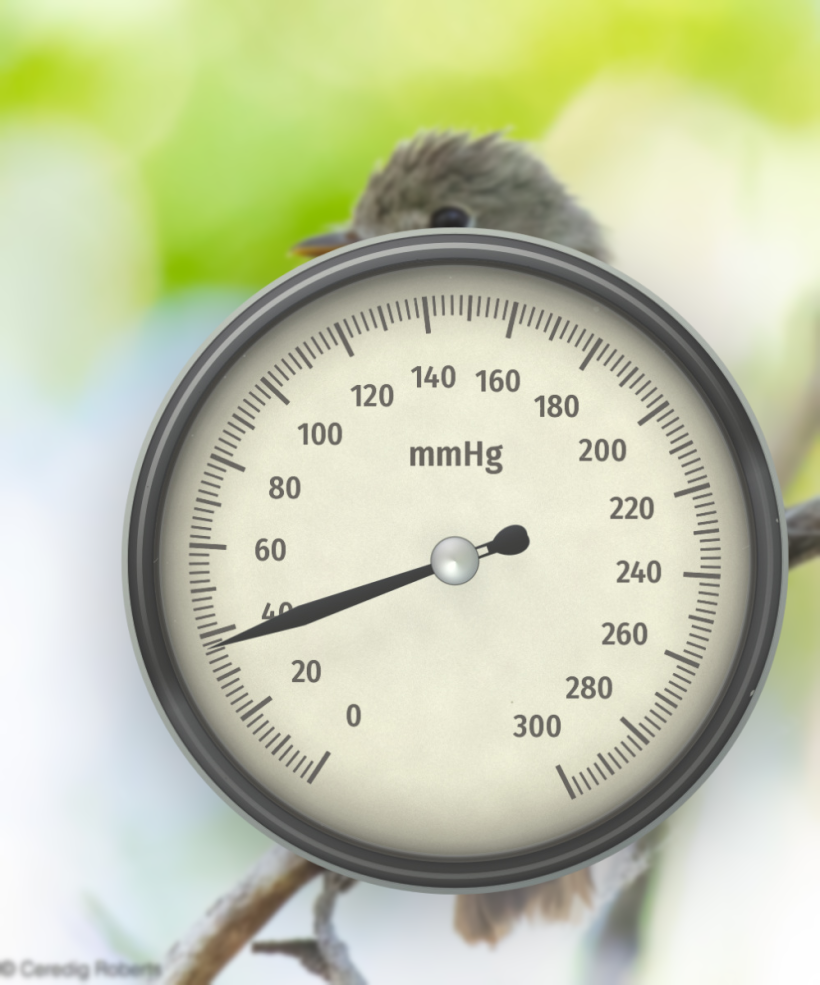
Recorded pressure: 37
